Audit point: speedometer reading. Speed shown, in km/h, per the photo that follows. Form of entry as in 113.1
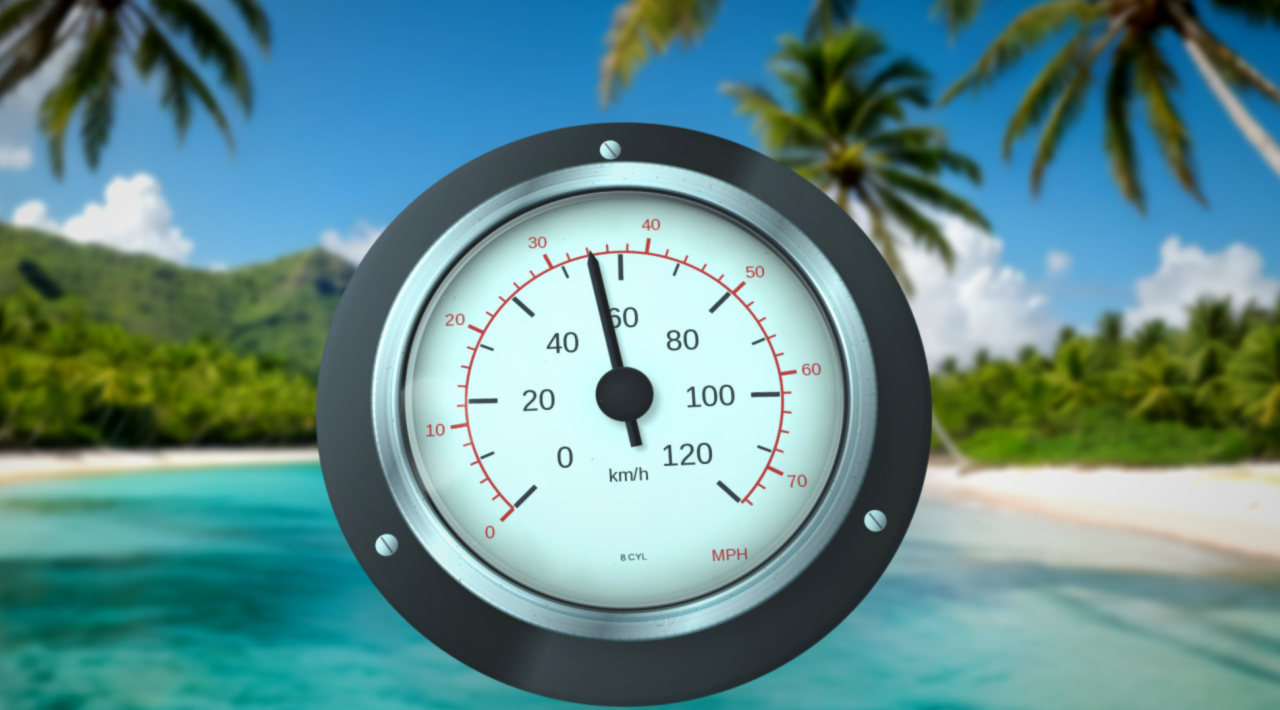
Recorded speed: 55
